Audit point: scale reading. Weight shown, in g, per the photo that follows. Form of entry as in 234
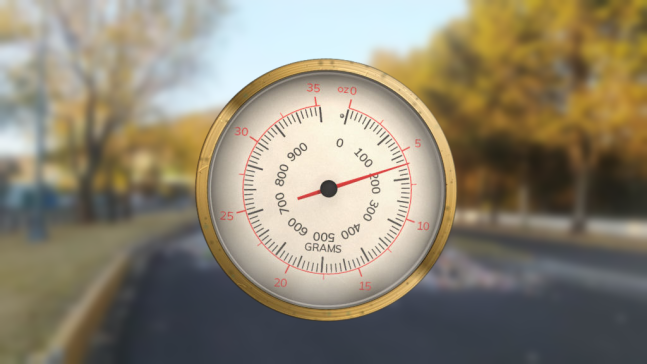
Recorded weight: 170
